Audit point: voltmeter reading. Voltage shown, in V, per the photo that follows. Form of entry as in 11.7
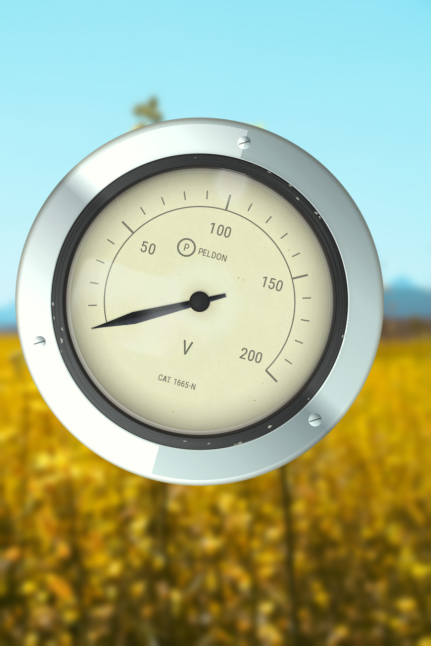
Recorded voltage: 0
